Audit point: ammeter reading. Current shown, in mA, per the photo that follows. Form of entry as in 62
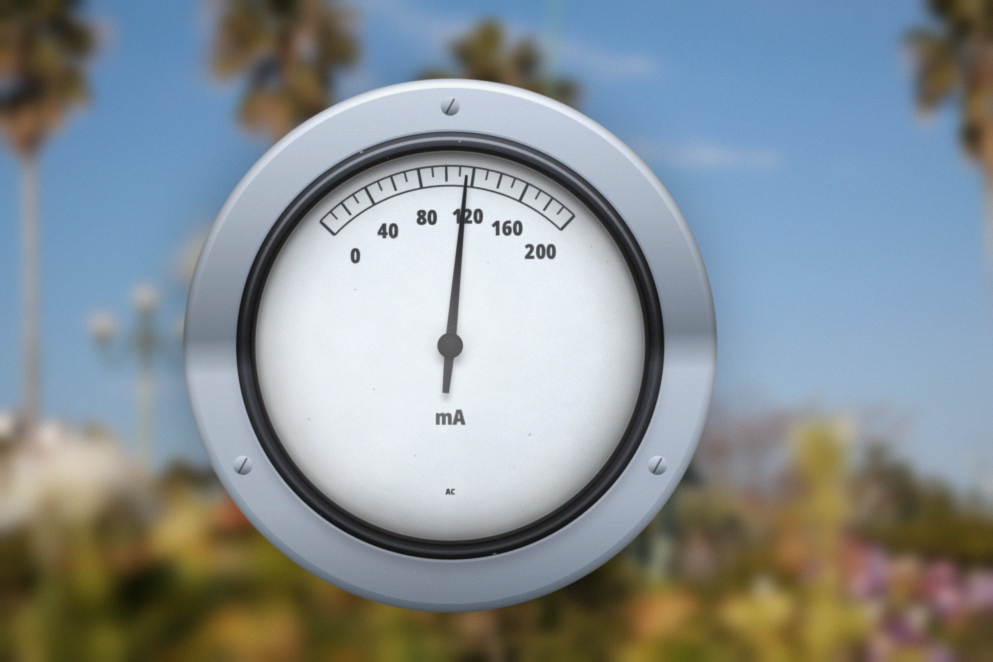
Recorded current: 115
